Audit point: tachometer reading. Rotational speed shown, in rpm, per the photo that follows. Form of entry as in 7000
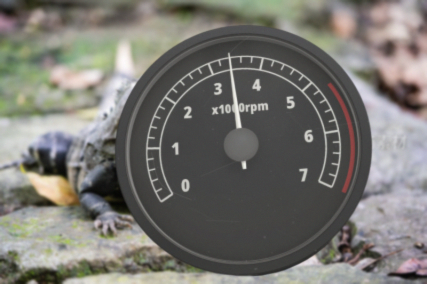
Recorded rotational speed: 3400
